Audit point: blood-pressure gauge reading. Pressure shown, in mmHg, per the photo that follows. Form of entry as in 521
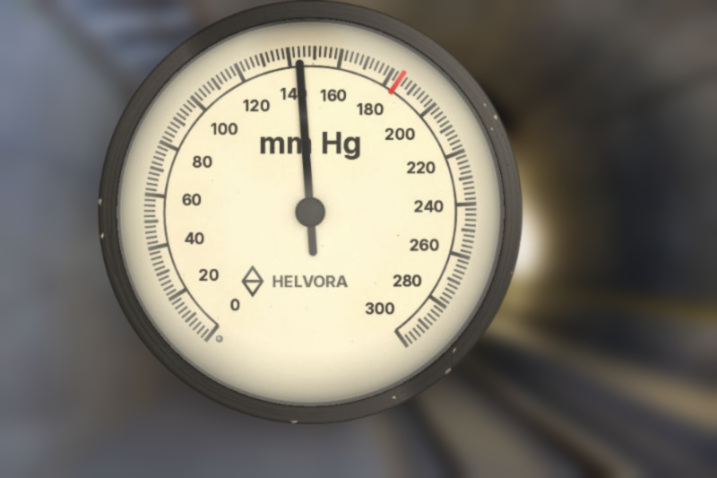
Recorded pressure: 144
